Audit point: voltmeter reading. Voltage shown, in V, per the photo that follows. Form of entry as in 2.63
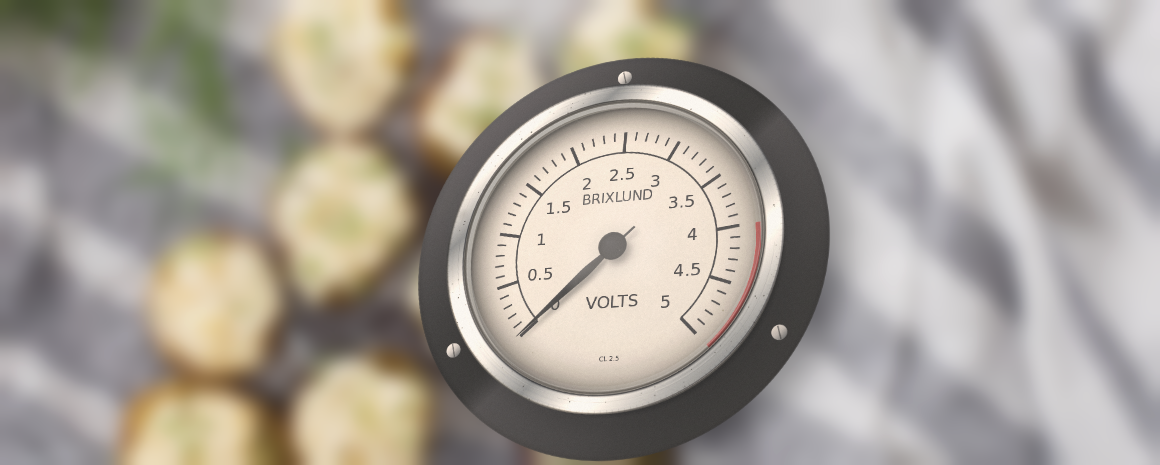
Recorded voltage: 0
